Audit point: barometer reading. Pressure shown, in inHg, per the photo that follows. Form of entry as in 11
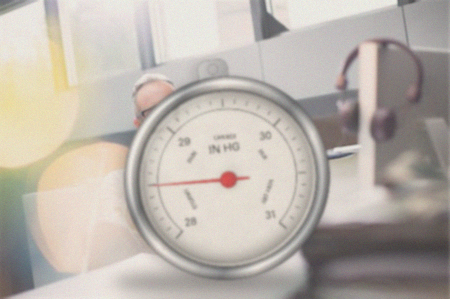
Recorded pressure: 28.5
